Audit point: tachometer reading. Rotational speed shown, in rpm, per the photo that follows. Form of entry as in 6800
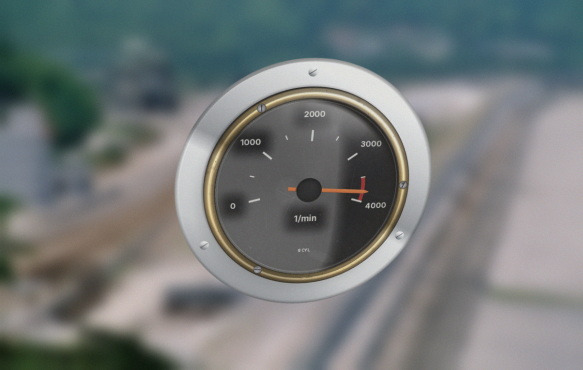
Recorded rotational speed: 3750
